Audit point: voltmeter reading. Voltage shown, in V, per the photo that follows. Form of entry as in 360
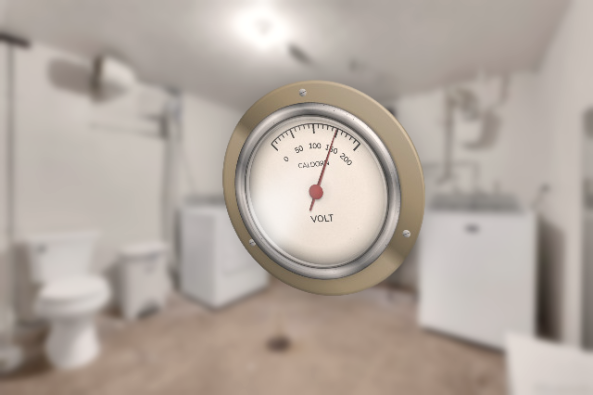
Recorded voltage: 150
